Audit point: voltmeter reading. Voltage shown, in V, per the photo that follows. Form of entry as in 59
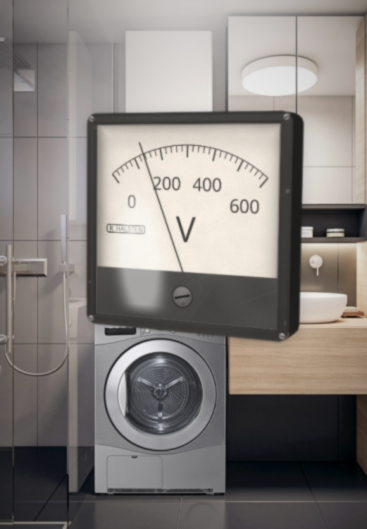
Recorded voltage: 140
